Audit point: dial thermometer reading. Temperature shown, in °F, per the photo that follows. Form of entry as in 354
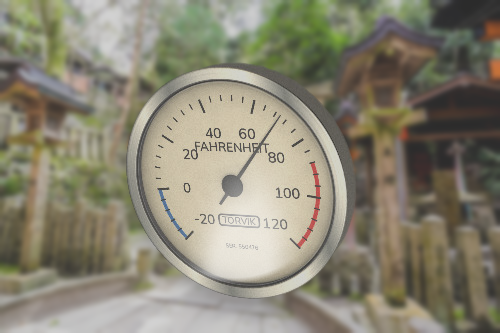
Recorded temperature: 70
